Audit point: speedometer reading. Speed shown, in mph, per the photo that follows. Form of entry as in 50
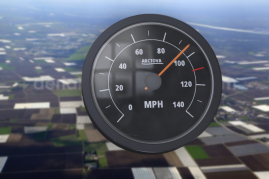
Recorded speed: 95
